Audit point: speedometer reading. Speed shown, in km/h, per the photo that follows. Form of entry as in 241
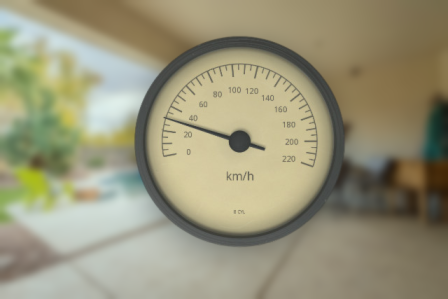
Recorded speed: 30
